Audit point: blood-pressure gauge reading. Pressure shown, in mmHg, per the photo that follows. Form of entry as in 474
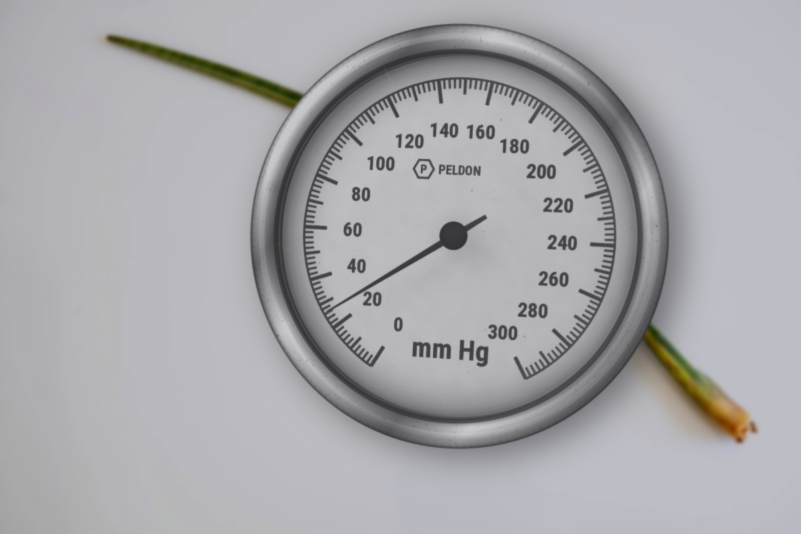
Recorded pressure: 26
